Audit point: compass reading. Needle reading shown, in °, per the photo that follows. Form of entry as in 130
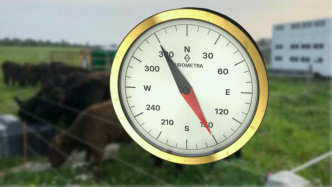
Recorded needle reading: 150
